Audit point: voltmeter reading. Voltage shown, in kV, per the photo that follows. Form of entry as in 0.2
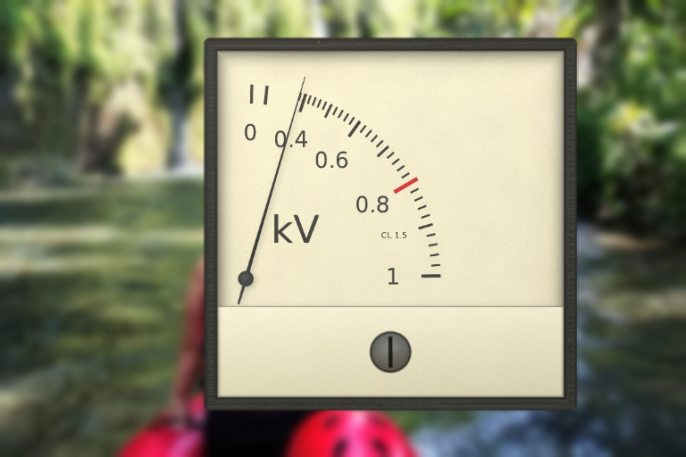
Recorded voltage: 0.38
